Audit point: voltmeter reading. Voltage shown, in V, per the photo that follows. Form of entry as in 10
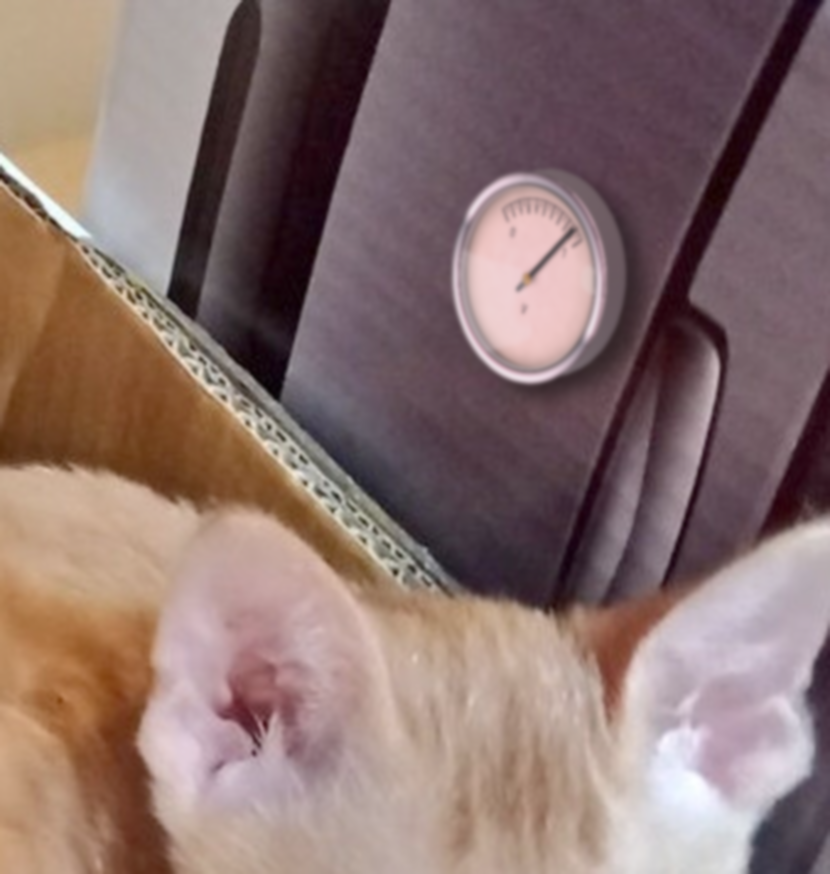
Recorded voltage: 0.9
